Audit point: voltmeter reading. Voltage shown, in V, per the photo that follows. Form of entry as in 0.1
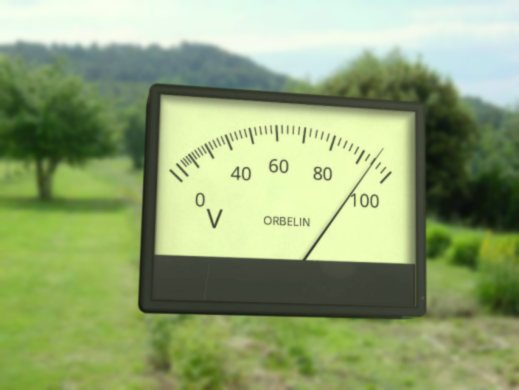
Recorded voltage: 94
